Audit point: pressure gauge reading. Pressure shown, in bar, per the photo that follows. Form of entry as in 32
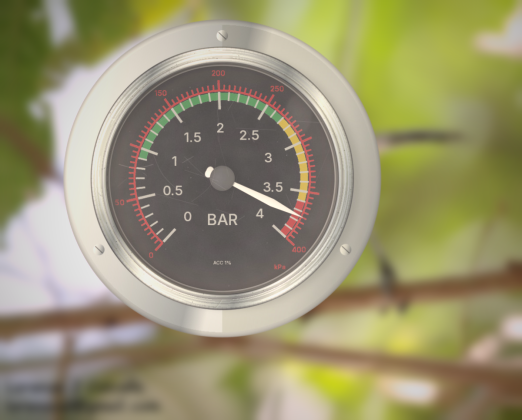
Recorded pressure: 3.75
